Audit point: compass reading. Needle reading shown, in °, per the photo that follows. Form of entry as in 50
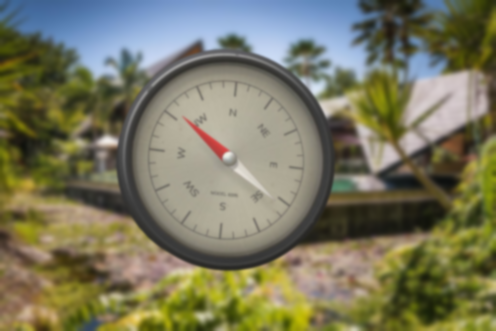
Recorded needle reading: 305
